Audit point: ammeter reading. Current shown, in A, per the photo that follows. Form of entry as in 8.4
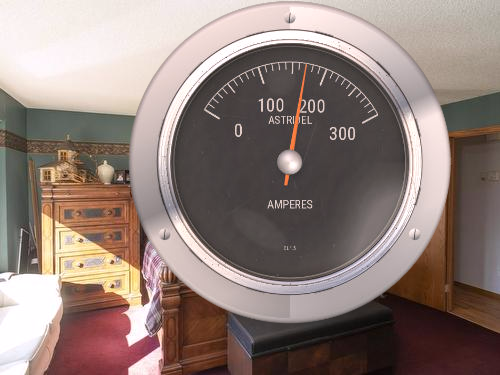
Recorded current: 170
